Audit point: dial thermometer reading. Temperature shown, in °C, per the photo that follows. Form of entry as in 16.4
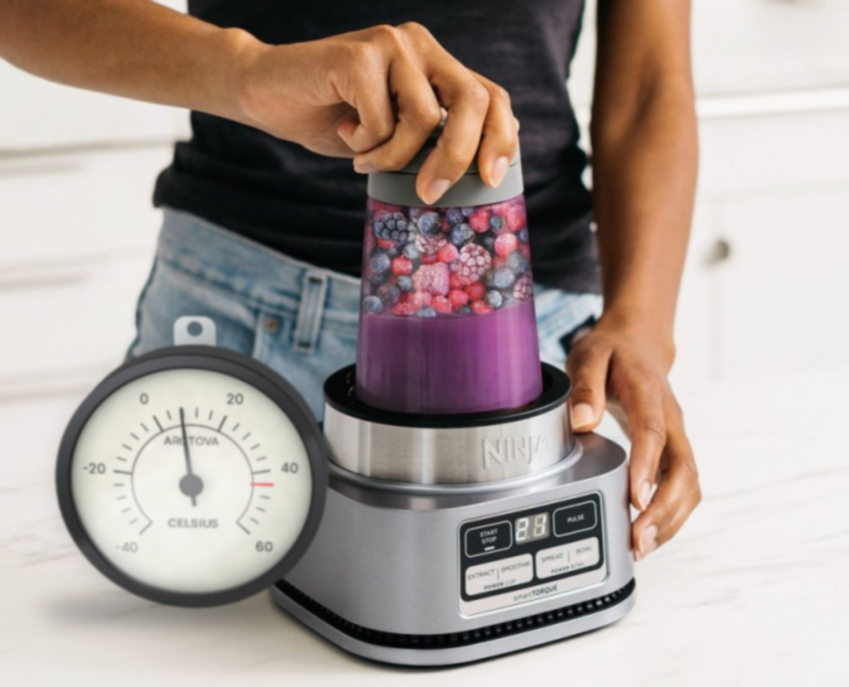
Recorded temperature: 8
